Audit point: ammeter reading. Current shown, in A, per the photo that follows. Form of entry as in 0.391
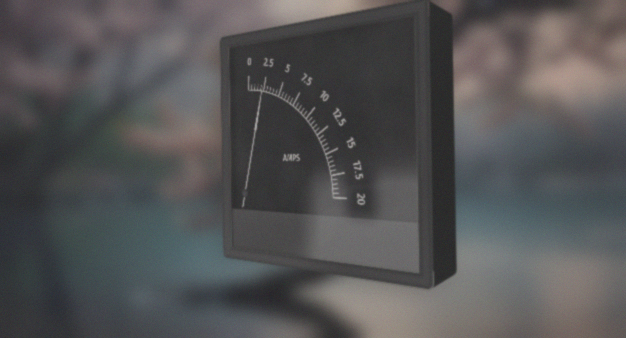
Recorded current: 2.5
